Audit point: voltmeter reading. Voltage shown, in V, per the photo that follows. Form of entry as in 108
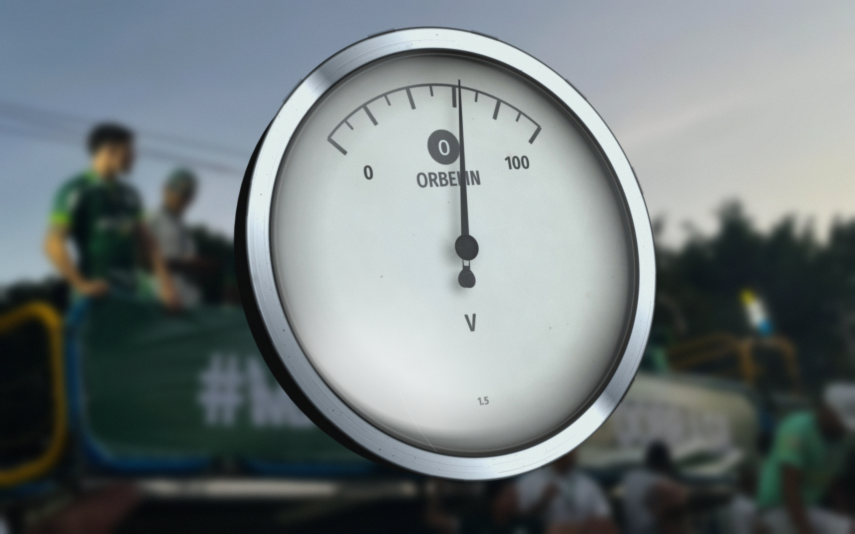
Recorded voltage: 60
